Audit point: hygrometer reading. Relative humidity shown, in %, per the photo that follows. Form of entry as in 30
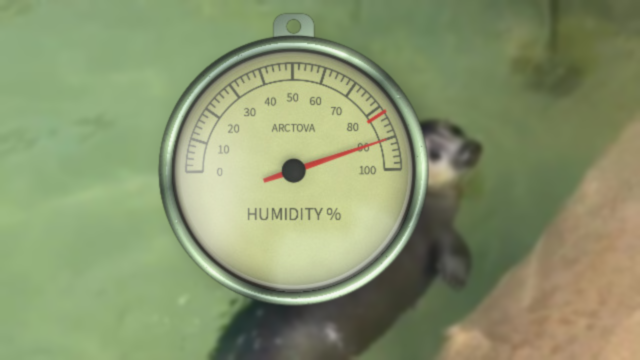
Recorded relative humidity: 90
